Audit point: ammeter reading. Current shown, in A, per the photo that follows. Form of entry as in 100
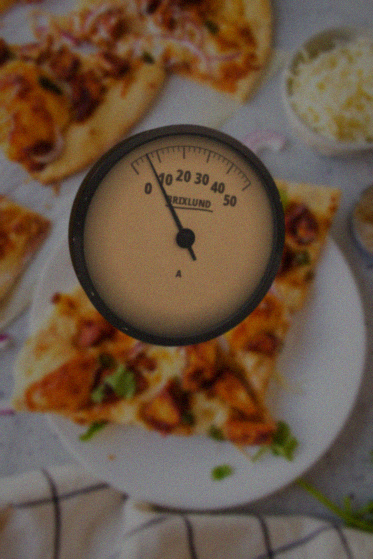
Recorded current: 6
